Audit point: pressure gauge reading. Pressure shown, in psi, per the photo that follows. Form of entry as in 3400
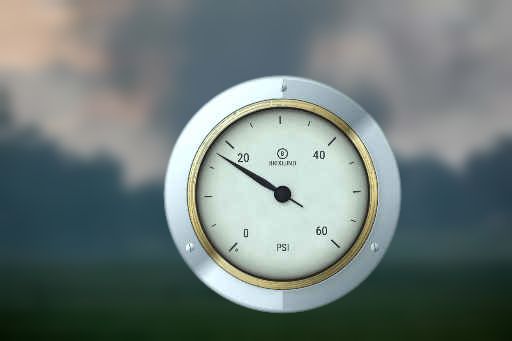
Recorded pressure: 17.5
